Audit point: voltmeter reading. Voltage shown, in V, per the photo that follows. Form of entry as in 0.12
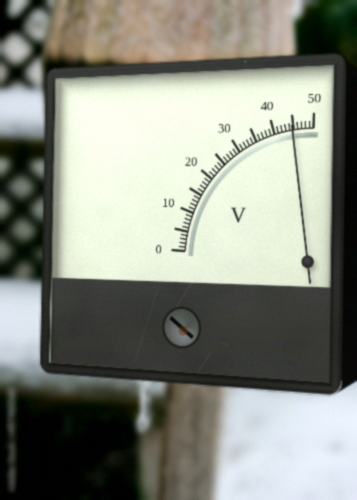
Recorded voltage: 45
